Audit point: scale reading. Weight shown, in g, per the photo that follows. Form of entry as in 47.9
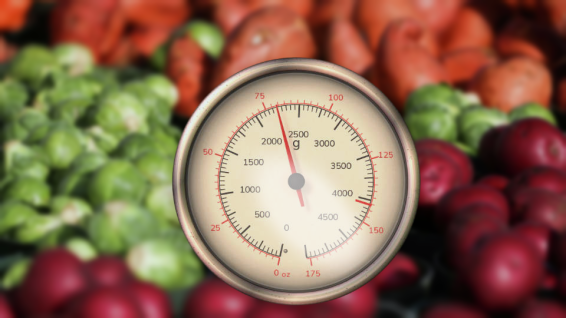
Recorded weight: 2250
